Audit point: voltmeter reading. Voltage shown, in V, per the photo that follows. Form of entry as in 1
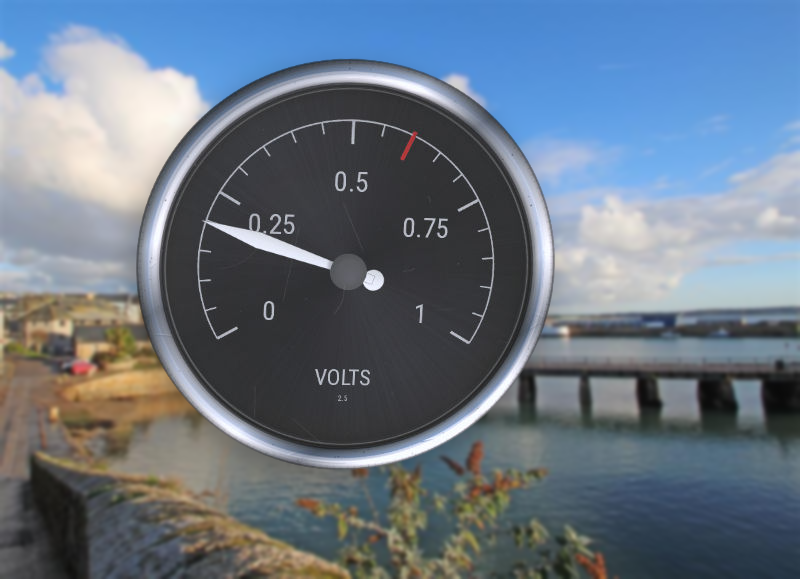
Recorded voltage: 0.2
